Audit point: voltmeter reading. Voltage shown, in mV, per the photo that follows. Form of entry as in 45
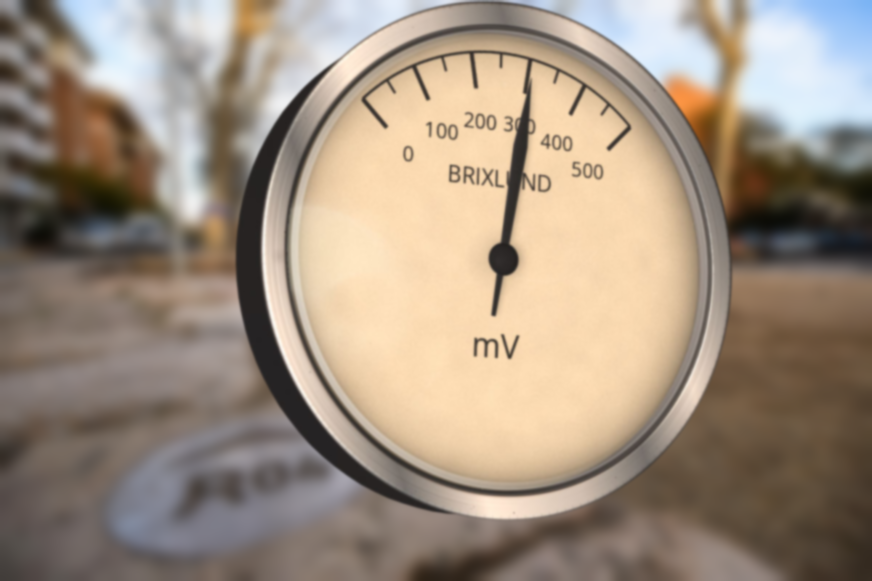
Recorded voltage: 300
